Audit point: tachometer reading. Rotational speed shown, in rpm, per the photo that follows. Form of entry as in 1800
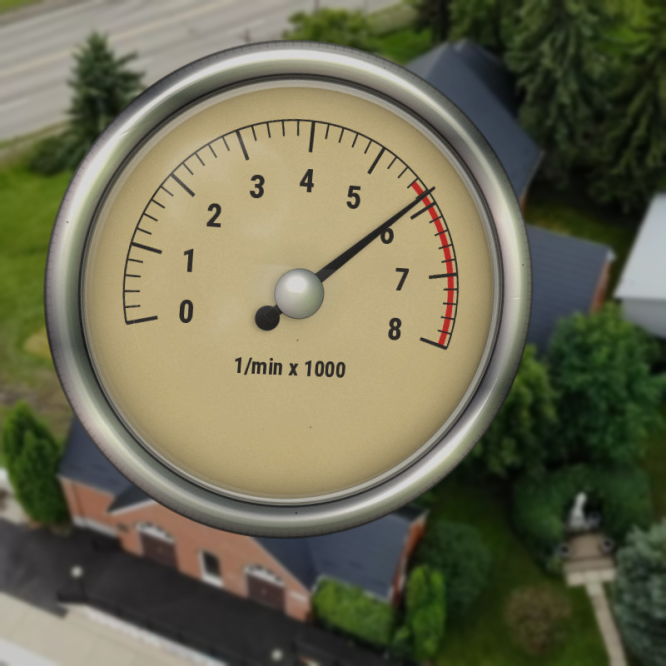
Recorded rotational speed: 5800
